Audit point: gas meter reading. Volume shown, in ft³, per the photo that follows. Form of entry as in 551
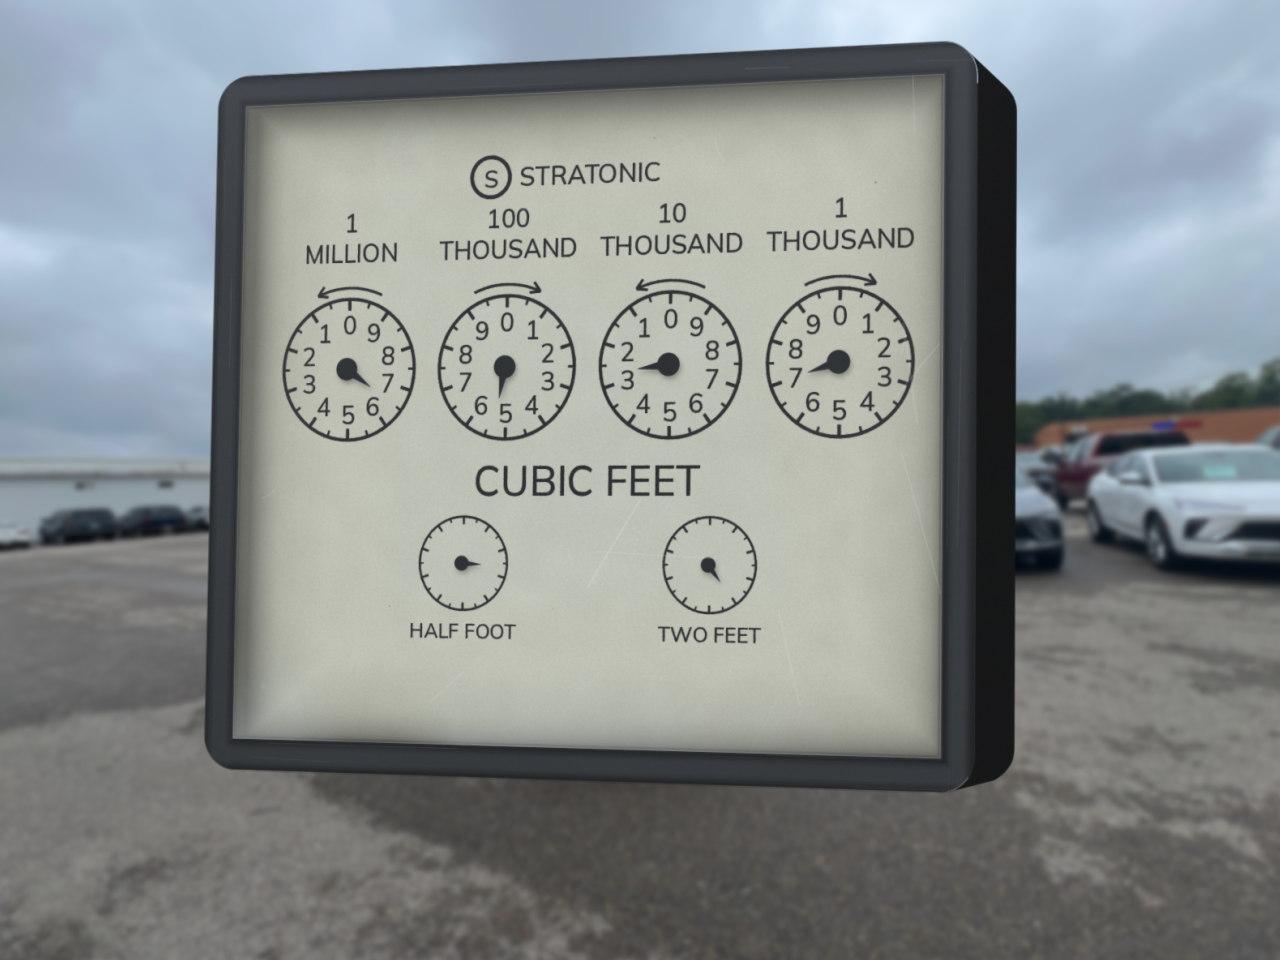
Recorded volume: 652700
